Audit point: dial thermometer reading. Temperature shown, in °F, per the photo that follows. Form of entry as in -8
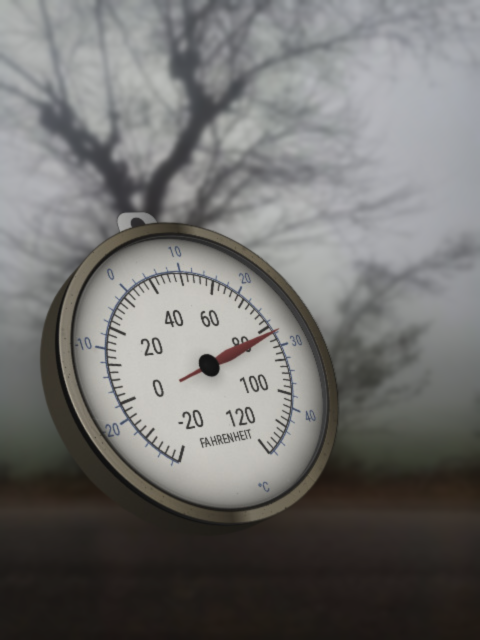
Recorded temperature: 82
